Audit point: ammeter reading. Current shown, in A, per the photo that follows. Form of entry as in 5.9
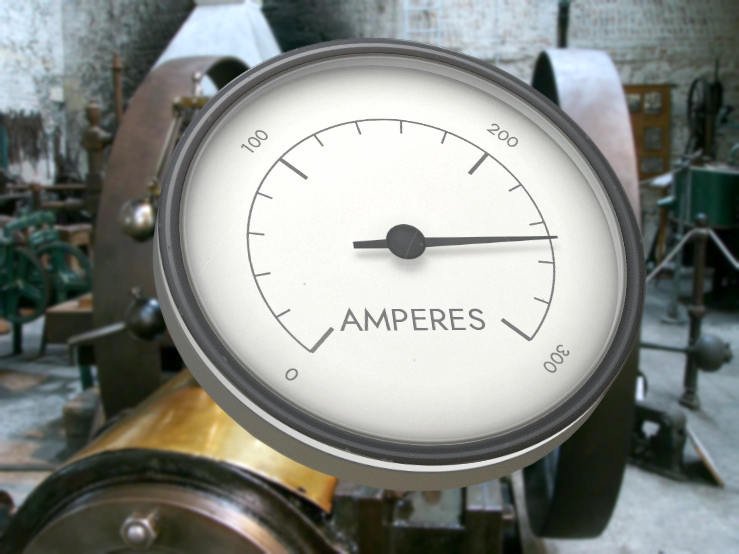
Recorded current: 250
